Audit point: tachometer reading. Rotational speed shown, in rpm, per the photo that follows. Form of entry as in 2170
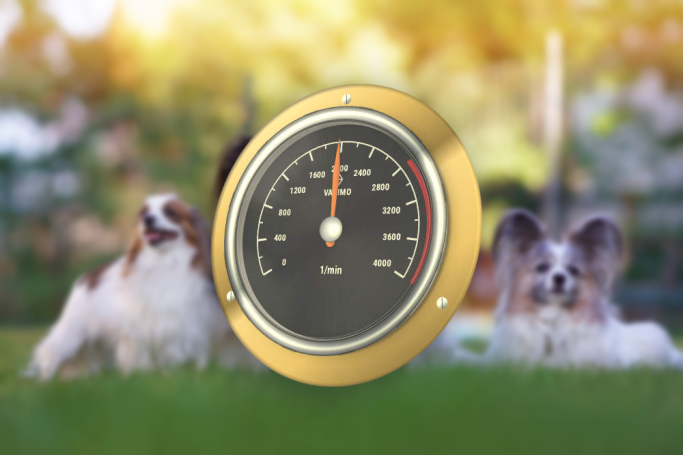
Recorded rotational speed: 2000
